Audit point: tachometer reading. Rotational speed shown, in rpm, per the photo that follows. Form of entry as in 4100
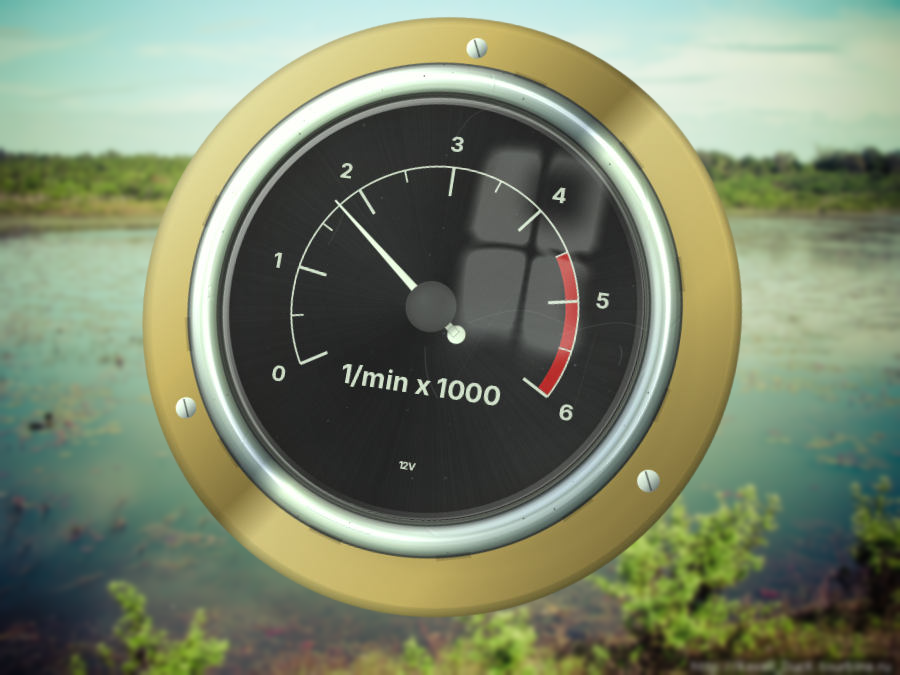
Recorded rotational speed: 1750
